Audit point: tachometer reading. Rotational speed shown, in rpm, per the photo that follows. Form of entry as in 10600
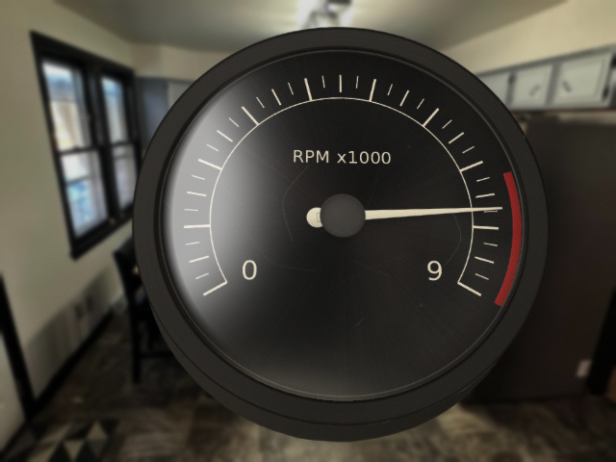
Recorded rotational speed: 7750
